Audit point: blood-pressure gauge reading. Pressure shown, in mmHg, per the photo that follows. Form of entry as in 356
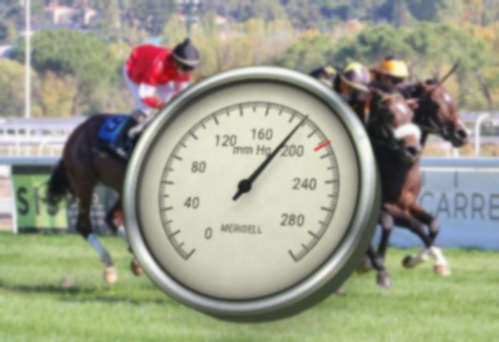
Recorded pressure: 190
